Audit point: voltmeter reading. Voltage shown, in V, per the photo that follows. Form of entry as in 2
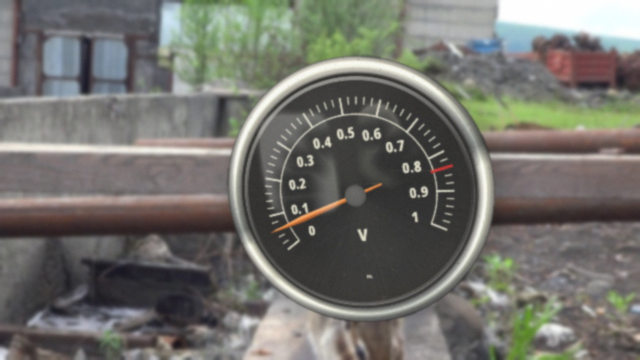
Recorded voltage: 0.06
